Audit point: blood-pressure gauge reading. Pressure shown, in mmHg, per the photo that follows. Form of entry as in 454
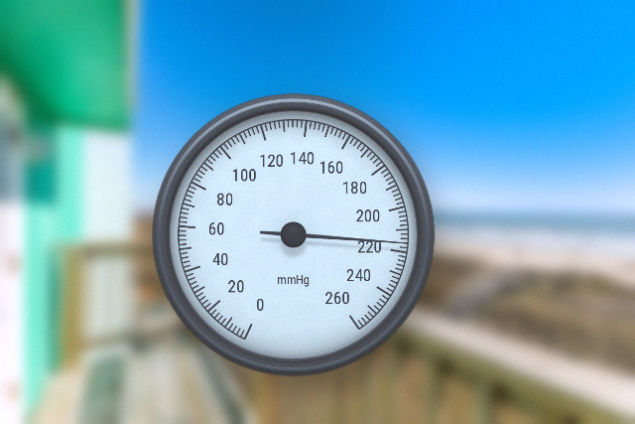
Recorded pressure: 216
